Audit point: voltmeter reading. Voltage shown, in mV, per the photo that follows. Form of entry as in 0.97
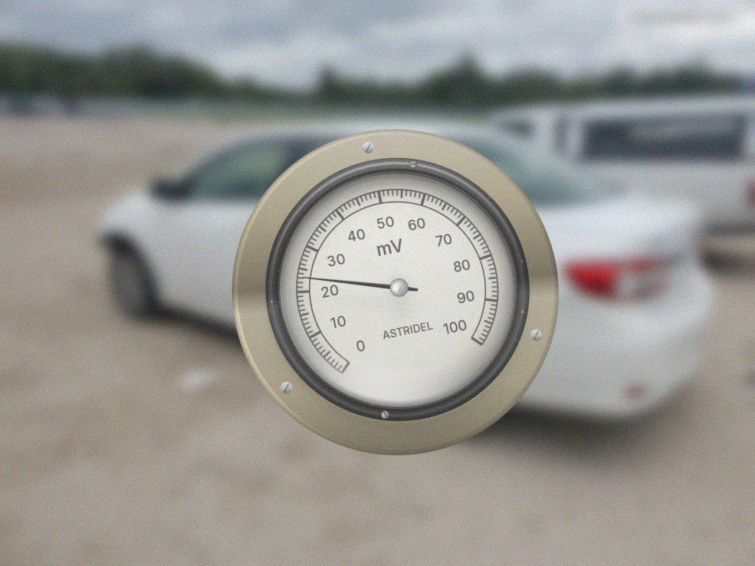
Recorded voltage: 23
